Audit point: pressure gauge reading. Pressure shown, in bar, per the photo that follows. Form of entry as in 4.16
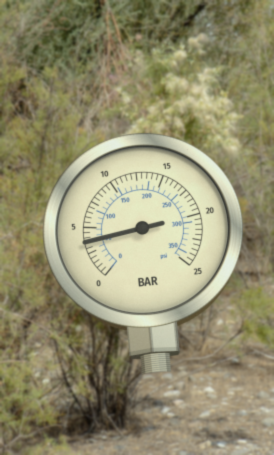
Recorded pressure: 3.5
